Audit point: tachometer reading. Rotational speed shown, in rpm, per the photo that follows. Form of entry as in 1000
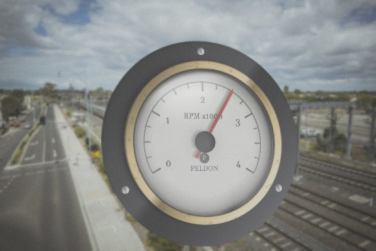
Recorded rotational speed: 2500
